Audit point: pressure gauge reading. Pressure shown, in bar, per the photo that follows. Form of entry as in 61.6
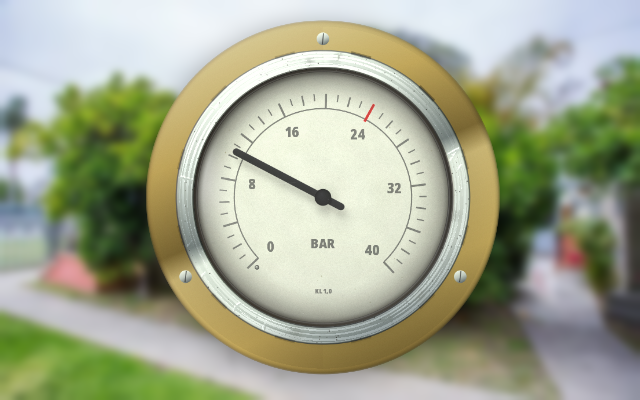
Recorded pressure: 10.5
